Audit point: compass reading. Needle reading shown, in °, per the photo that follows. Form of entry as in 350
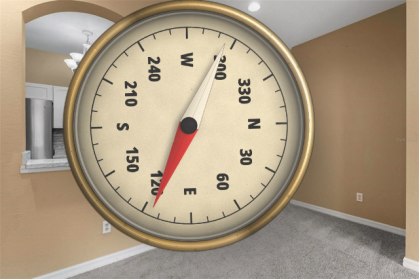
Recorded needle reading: 115
